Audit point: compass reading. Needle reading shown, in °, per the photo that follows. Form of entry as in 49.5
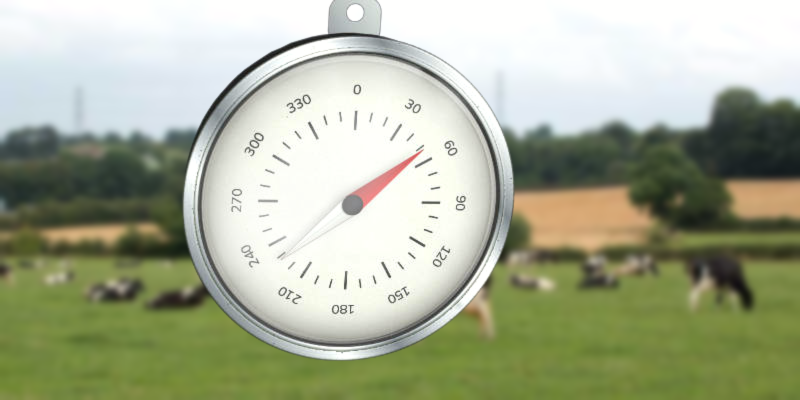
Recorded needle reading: 50
